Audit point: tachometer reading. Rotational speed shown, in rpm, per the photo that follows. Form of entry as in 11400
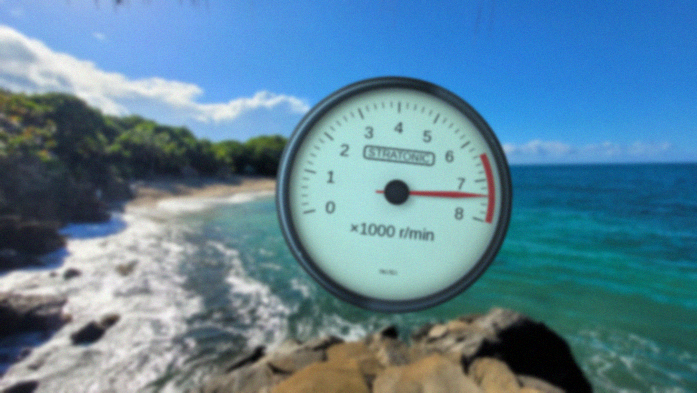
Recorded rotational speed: 7400
